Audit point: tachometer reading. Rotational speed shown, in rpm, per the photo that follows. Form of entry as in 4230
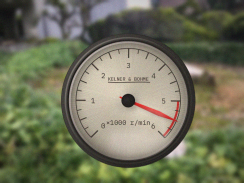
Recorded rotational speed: 5500
